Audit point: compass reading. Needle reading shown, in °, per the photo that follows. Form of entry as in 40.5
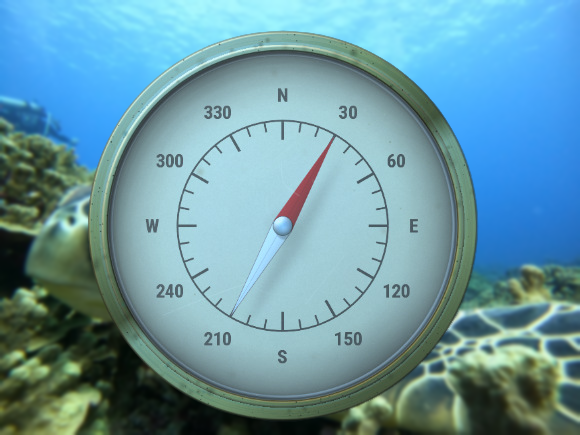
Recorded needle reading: 30
